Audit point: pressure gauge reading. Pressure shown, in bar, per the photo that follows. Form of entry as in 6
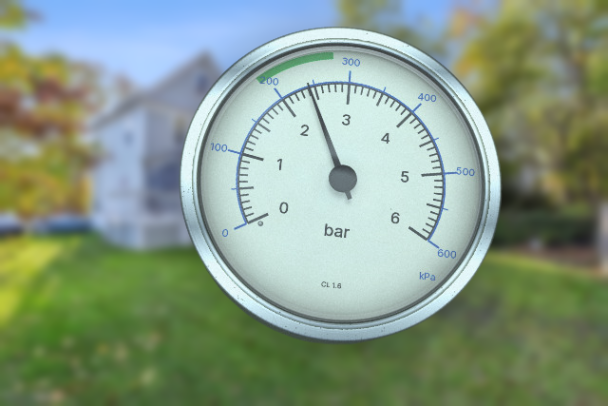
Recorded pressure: 2.4
